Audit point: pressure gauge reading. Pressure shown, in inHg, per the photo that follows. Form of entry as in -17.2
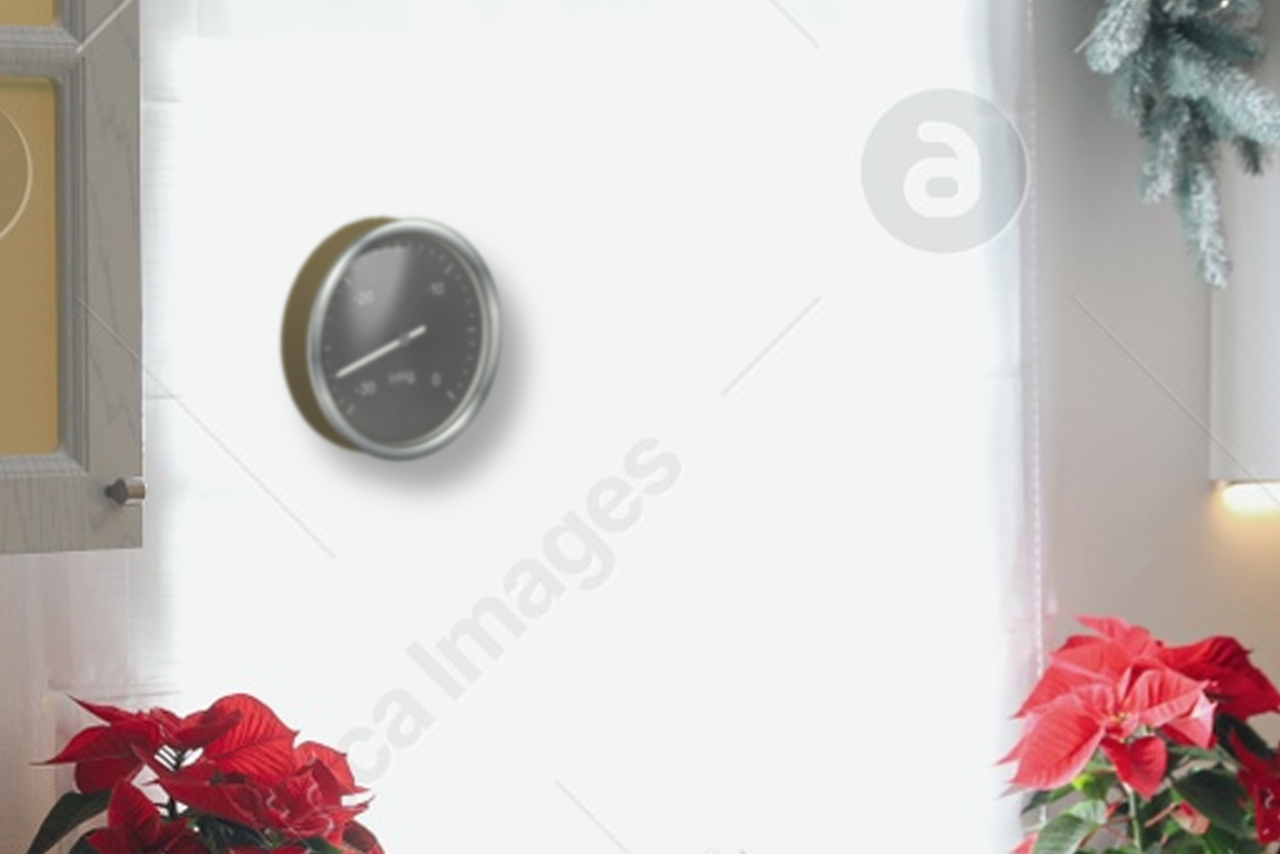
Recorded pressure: -27
